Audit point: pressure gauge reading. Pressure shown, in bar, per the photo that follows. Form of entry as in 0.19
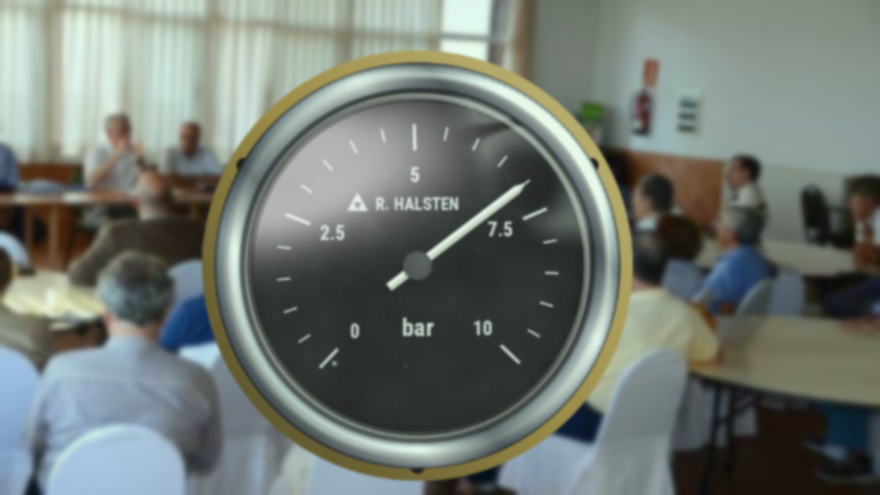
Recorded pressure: 7
